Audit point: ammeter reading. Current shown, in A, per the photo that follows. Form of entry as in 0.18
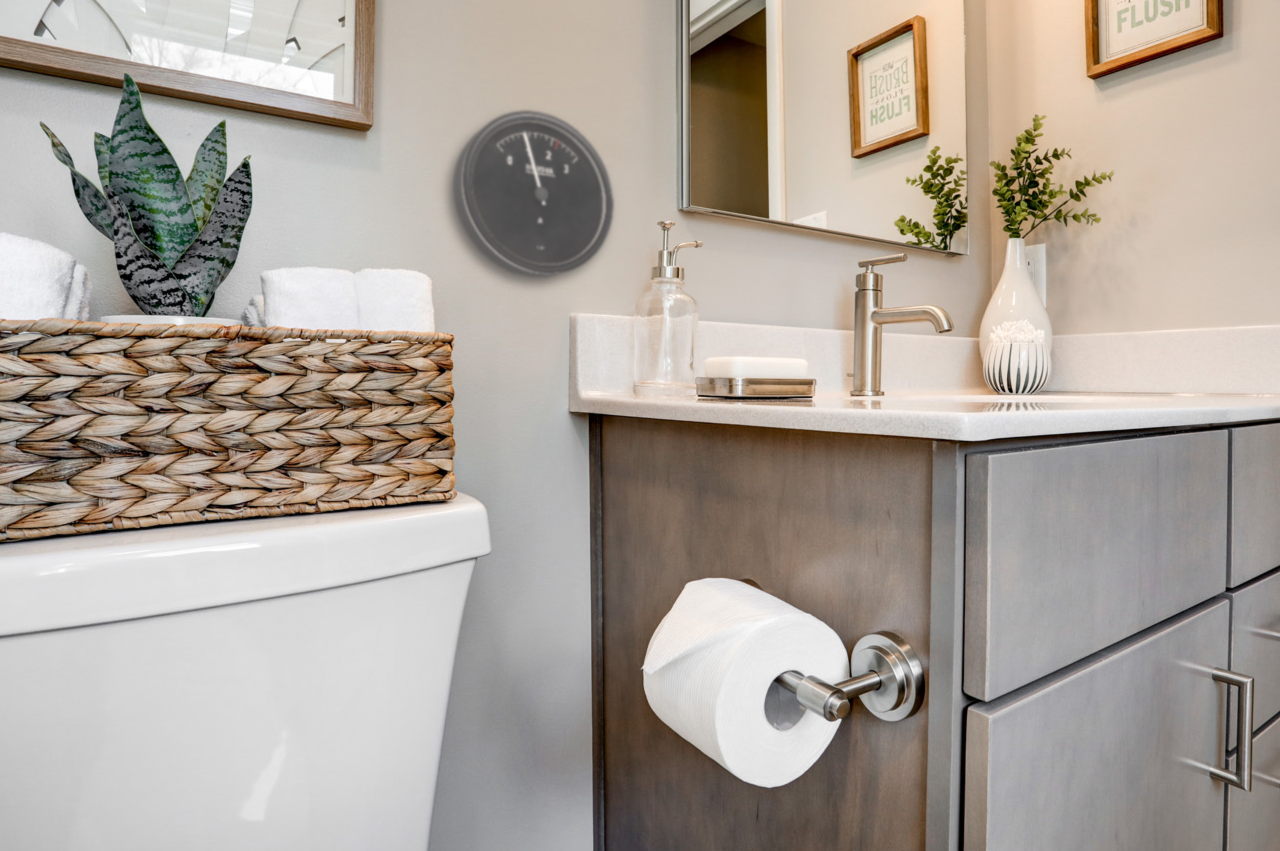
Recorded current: 1
